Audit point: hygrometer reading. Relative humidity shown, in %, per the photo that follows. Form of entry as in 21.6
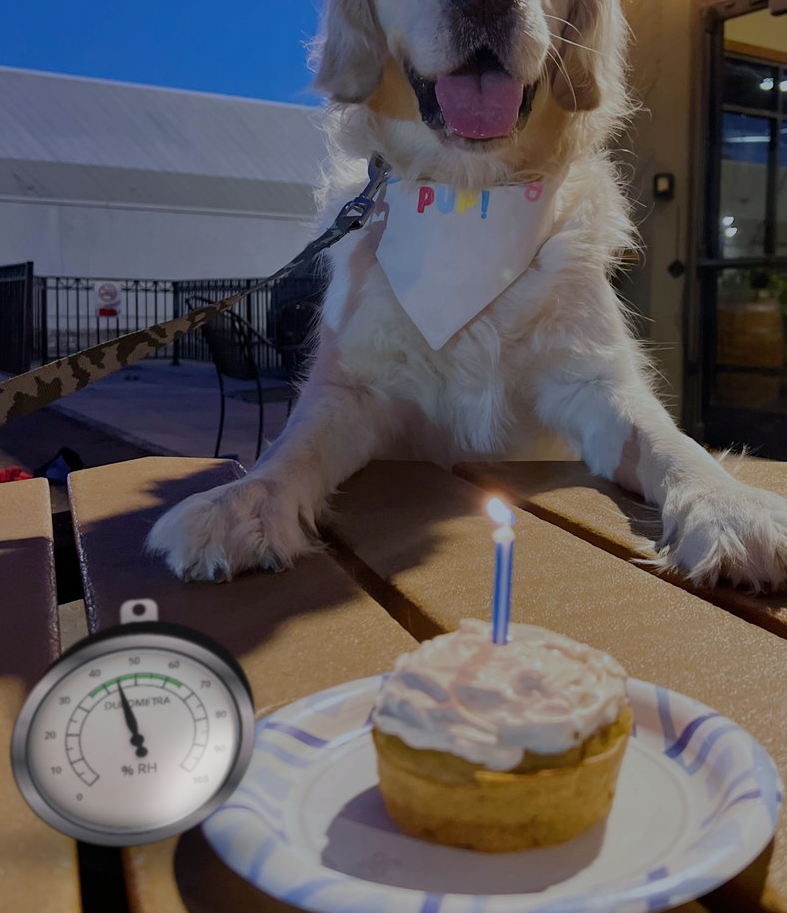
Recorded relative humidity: 45
